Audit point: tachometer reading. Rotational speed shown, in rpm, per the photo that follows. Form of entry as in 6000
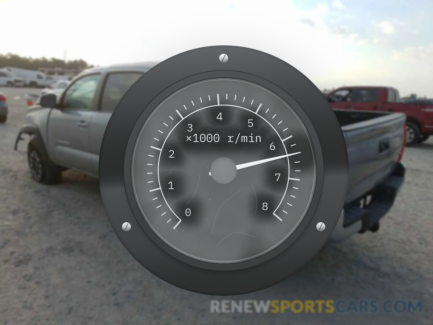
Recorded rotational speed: 6400
